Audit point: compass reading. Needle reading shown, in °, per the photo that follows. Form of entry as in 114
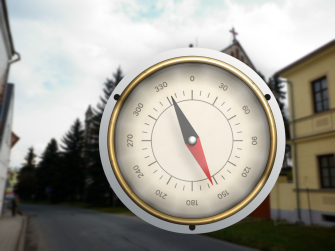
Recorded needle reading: 155
